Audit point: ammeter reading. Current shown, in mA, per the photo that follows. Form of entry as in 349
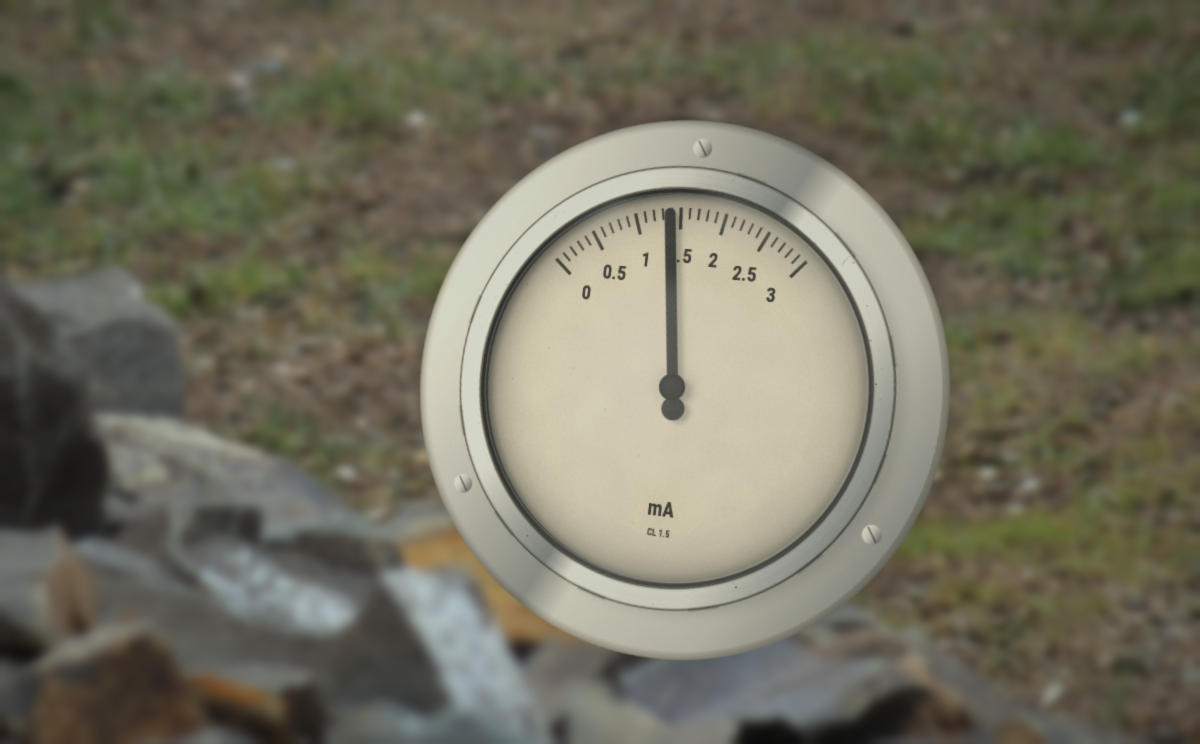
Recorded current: 1.4
